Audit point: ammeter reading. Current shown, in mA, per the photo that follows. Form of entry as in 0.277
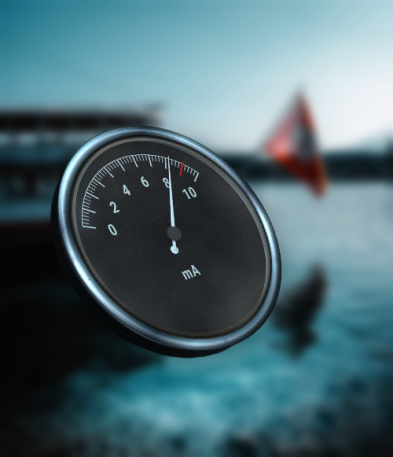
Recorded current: 8
